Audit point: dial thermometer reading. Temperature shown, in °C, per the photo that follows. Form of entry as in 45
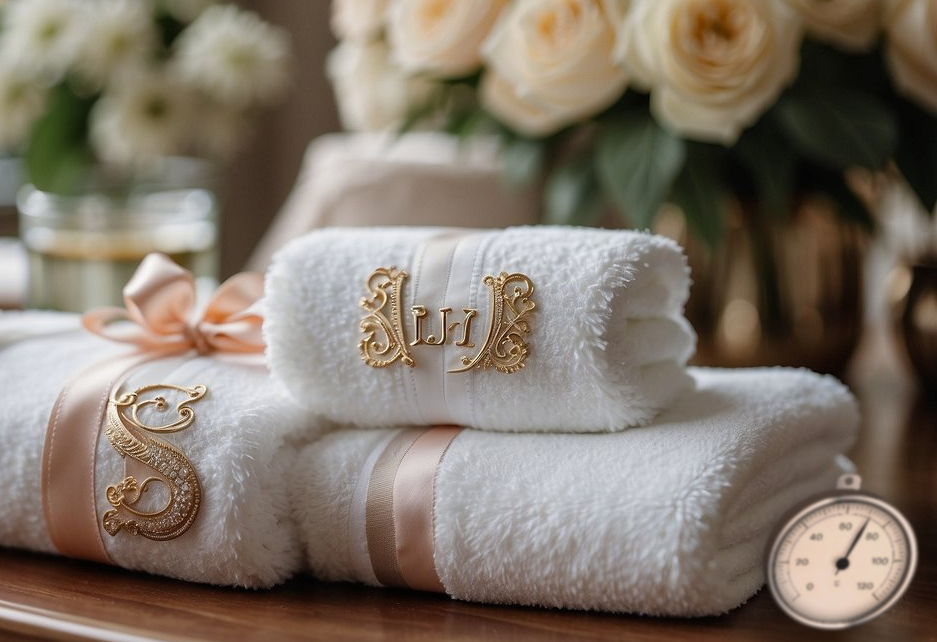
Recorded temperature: 70
